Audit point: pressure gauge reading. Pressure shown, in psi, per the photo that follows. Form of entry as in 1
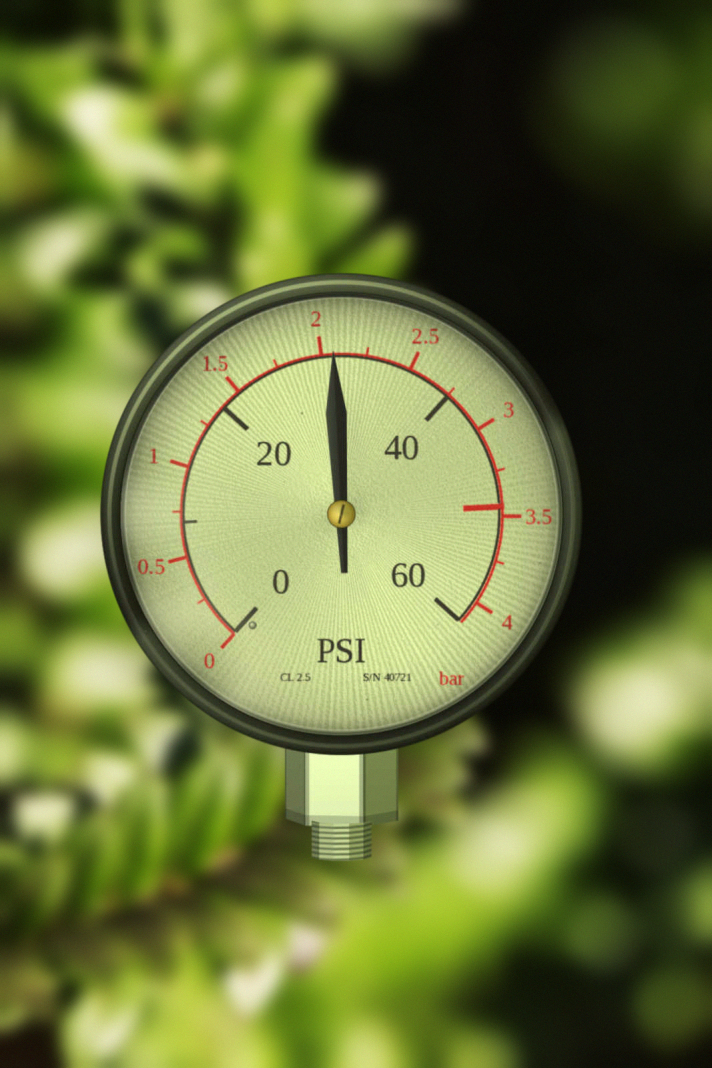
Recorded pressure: 30
